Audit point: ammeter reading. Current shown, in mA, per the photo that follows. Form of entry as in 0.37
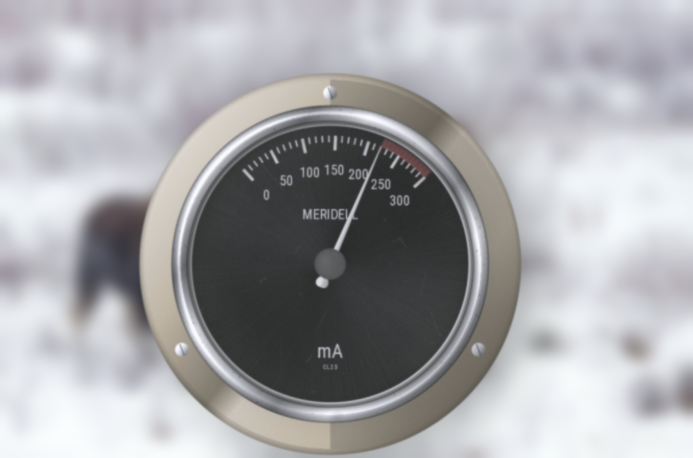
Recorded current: 220
